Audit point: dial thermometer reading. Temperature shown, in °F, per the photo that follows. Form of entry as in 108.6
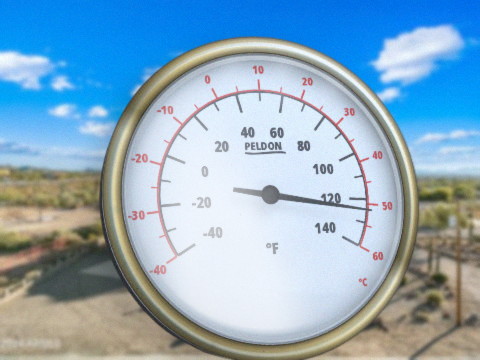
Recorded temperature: 125
